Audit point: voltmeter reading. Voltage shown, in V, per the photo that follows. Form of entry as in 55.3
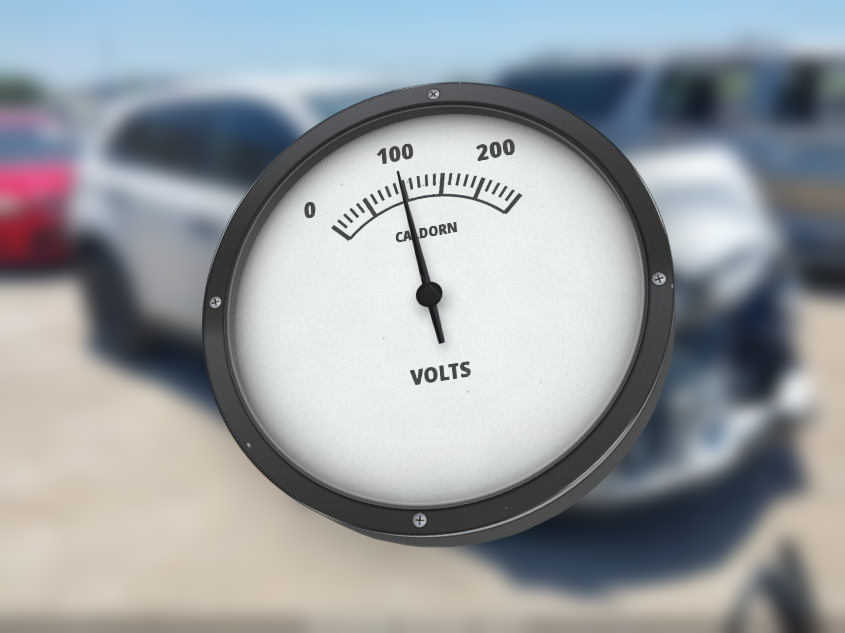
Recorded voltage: 100
